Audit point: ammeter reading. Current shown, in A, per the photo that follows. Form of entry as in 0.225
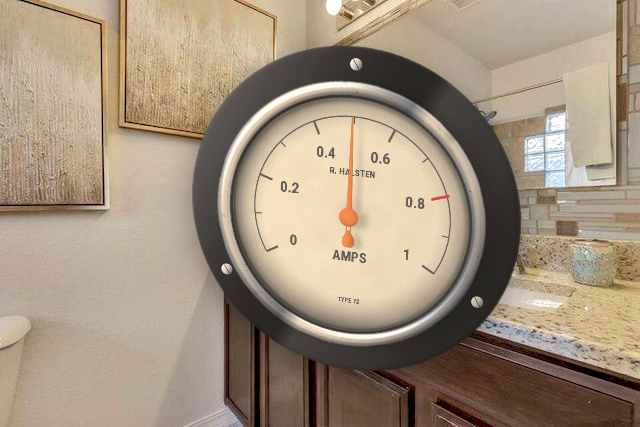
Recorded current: 0.5
